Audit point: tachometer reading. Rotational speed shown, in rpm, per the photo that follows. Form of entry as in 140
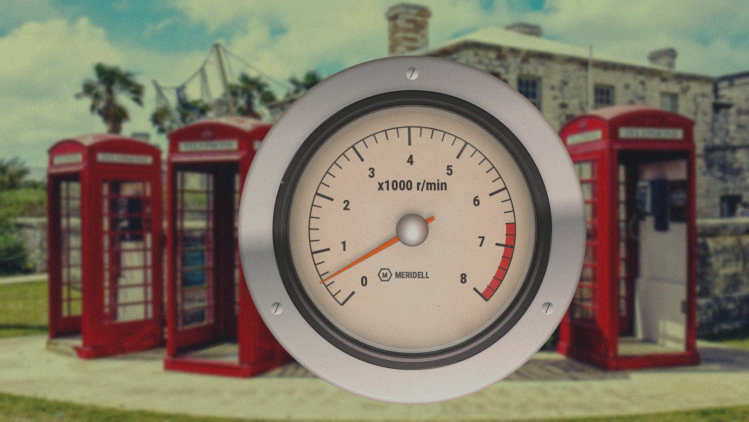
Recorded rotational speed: 500
